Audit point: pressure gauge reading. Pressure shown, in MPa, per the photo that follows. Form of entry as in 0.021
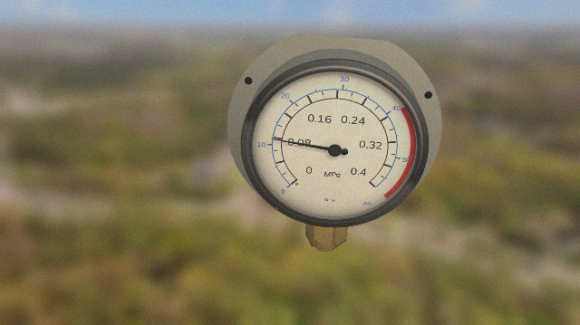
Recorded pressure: 0.08
